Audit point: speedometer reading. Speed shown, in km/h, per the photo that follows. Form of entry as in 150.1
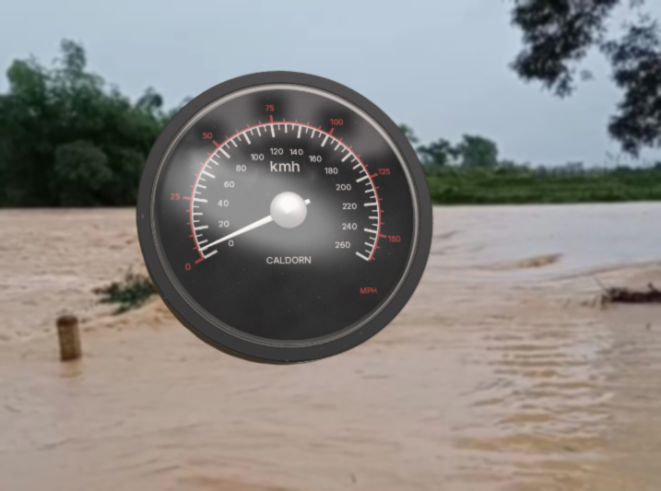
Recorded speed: 5
